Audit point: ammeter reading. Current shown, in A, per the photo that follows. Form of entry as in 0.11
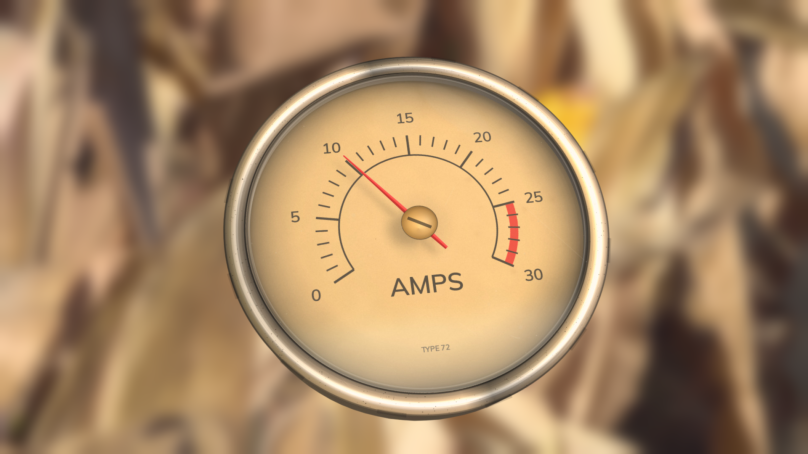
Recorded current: 10
